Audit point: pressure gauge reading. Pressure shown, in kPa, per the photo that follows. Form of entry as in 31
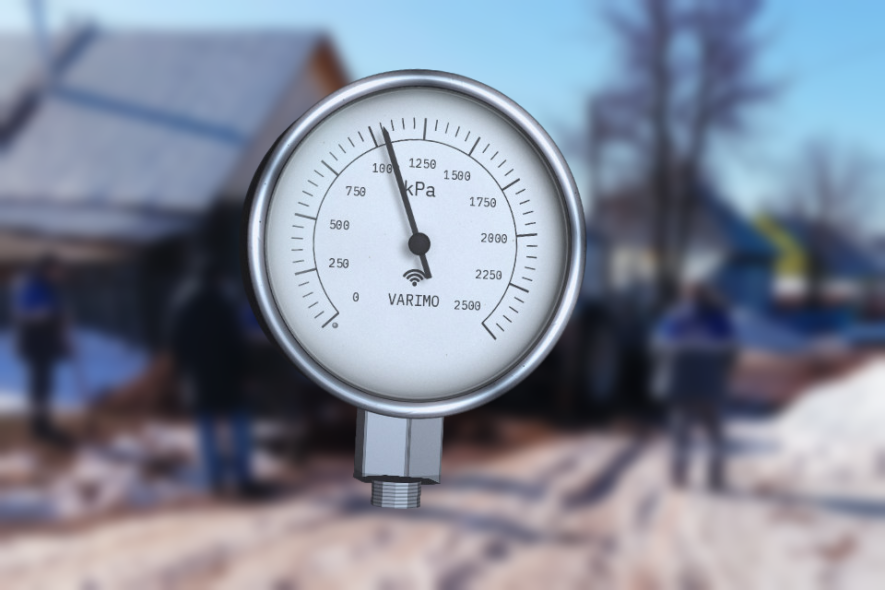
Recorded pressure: 1050
